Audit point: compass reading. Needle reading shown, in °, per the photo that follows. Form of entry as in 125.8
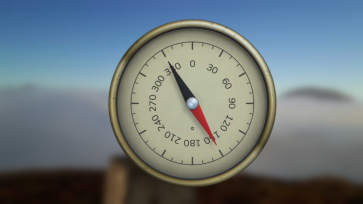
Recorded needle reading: 150
